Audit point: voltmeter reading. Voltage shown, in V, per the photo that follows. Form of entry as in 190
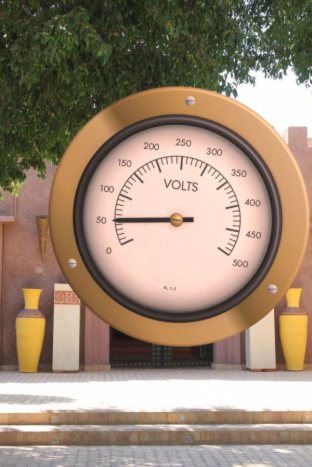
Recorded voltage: 50
